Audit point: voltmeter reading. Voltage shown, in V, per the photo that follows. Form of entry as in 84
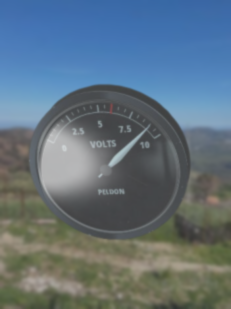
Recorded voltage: 9
